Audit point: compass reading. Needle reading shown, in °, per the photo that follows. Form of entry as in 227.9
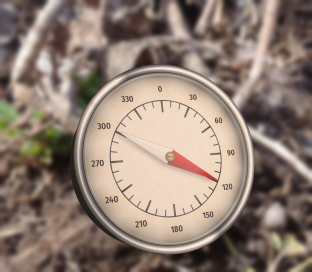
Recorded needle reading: 120
